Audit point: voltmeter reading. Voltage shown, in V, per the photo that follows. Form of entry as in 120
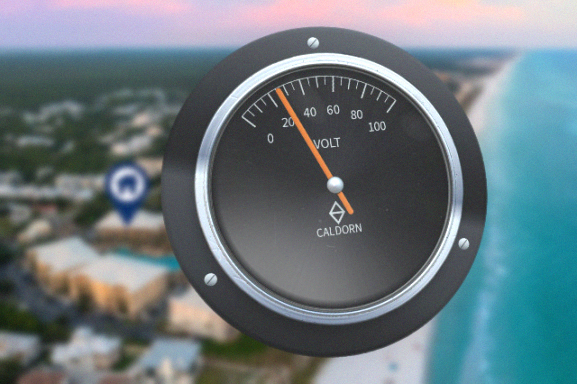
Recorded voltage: 25
